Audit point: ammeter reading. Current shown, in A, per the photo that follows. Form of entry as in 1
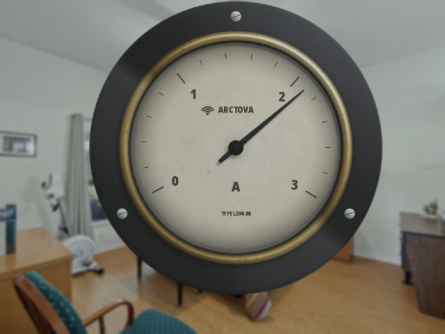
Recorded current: 2.1
